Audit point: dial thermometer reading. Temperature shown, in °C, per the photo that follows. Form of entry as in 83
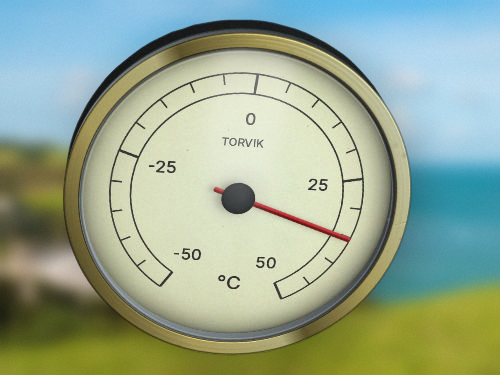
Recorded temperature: 35
